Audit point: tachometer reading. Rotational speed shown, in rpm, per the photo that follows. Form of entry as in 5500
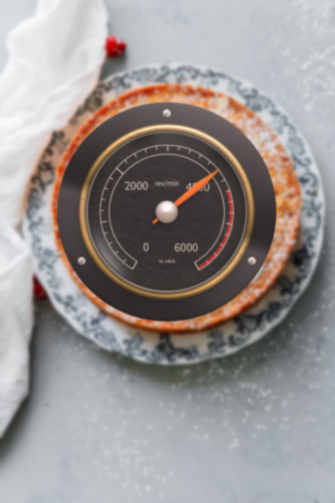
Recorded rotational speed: 4000
